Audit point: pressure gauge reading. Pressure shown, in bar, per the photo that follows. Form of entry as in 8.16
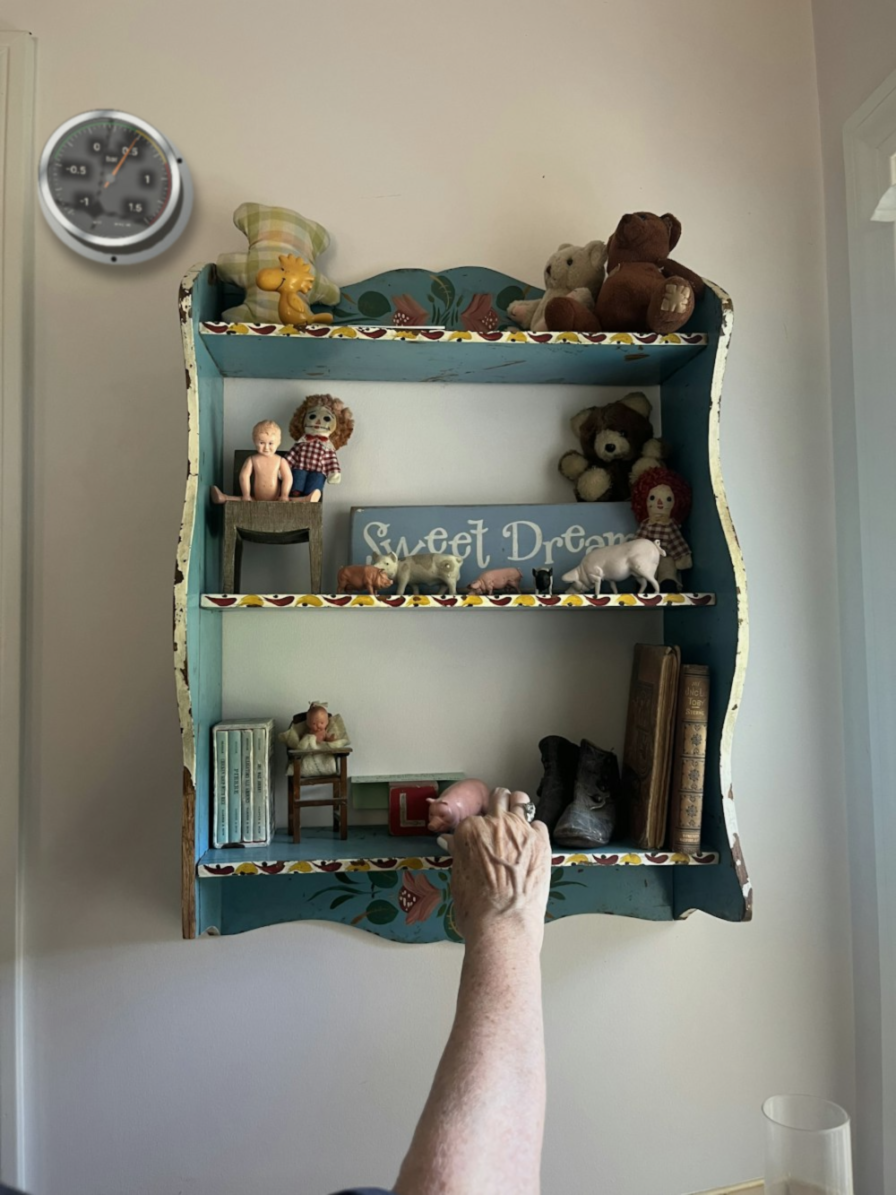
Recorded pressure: 0.5
